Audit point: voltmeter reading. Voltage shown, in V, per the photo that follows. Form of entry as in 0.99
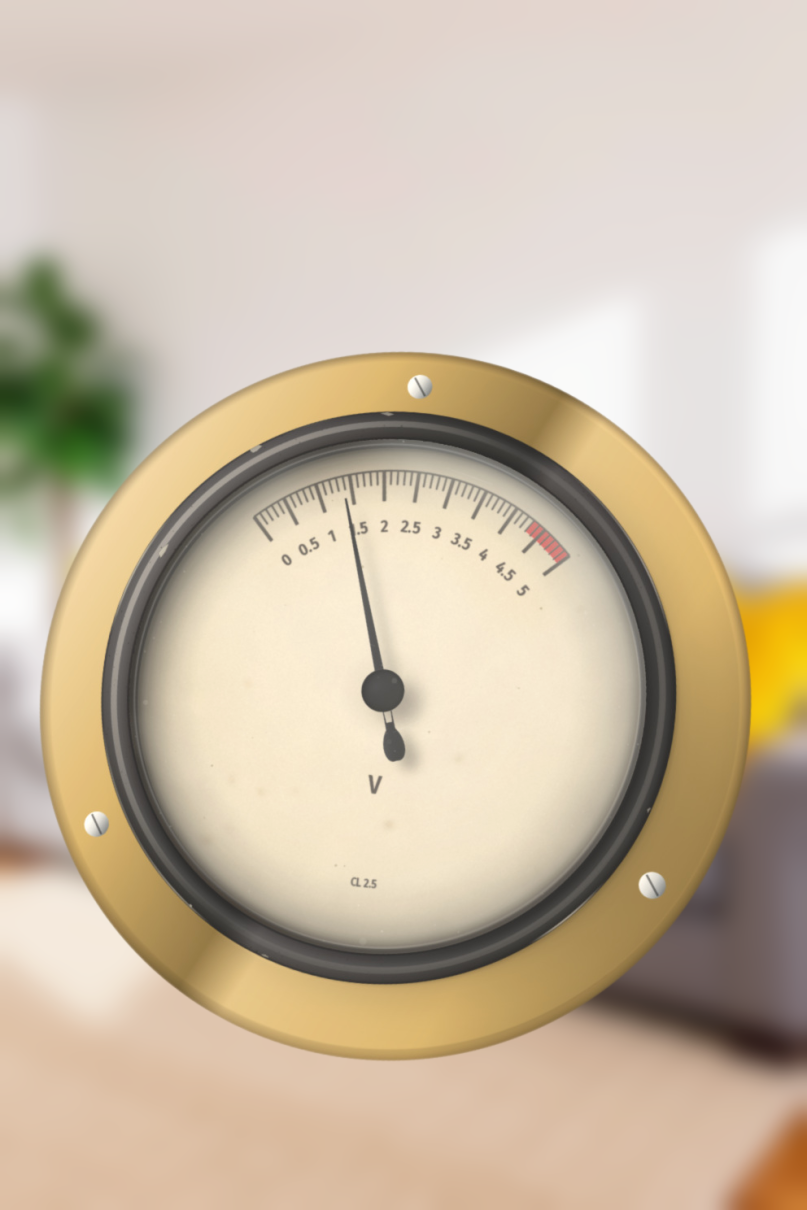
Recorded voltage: 1.4
